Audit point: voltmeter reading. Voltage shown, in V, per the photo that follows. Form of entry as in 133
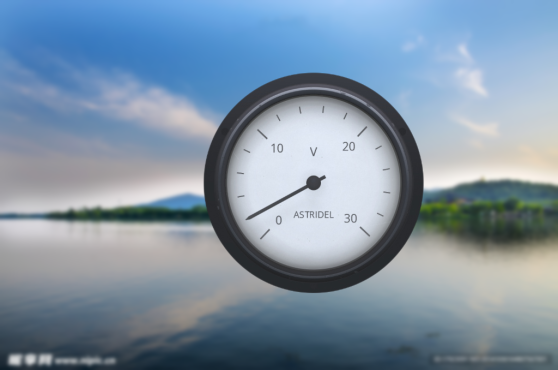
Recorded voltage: 2
